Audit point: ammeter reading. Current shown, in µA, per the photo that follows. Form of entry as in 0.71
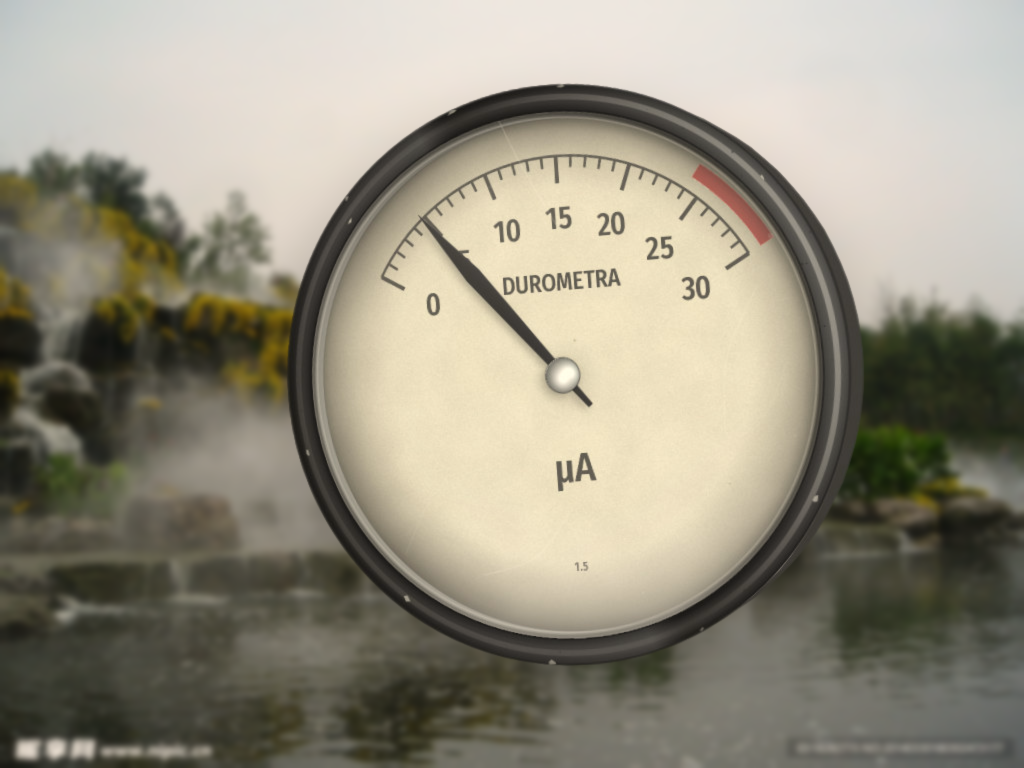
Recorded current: 5
